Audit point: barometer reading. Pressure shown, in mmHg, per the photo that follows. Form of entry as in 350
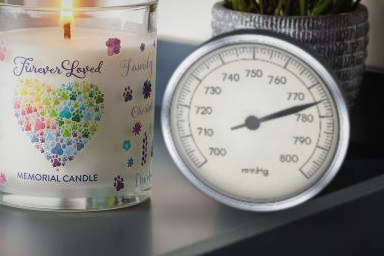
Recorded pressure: 775
